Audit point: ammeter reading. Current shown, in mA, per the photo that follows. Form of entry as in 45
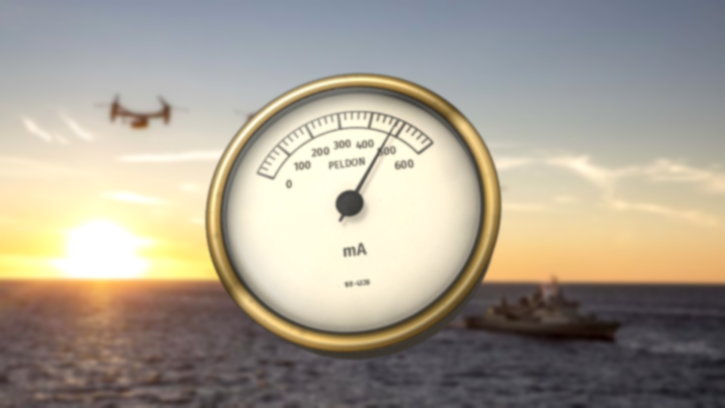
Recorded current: 480
